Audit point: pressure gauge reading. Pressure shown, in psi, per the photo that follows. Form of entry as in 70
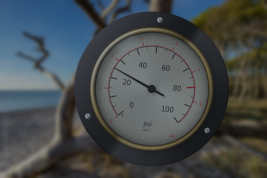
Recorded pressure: 25
